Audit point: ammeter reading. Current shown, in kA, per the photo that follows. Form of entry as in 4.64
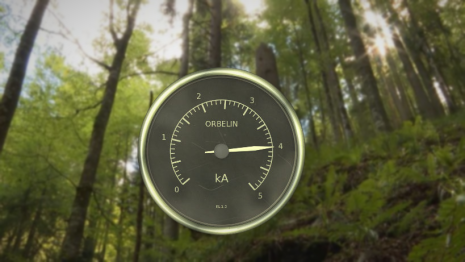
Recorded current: 4
